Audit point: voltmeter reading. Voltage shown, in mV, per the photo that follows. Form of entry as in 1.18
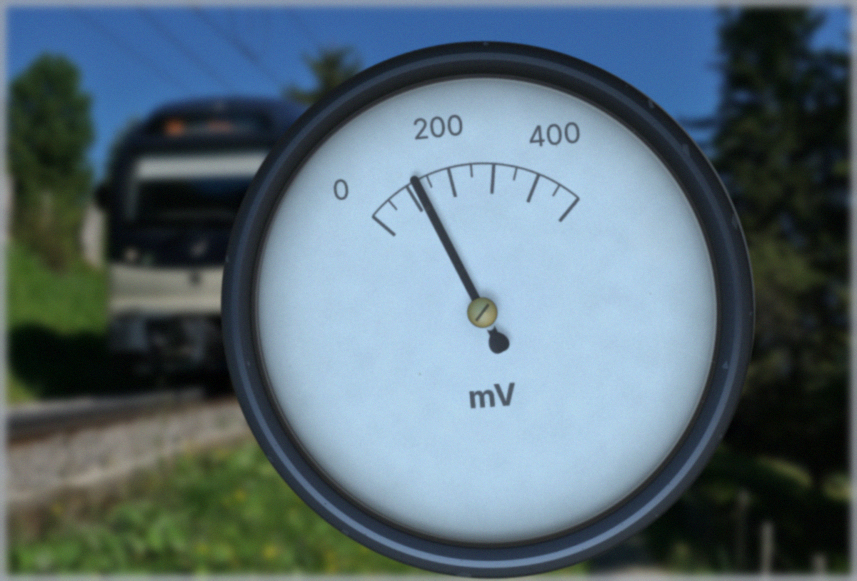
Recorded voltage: 125
